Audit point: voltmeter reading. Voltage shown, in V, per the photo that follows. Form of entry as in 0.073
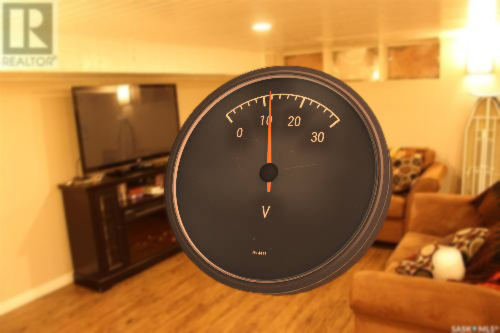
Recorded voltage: 12
